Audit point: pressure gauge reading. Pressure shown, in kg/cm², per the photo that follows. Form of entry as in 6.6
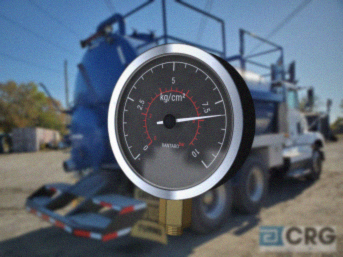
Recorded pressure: 8
